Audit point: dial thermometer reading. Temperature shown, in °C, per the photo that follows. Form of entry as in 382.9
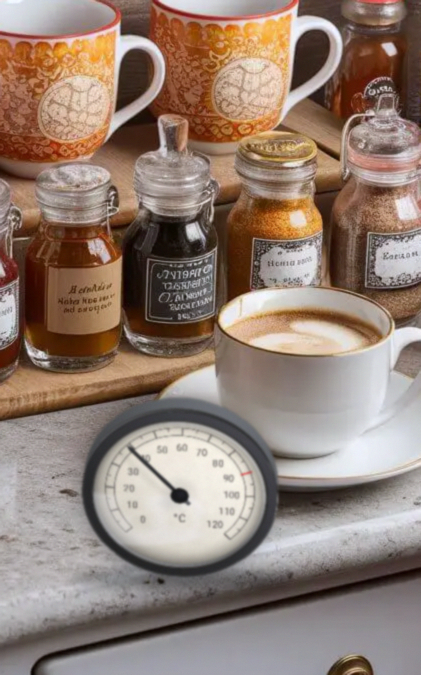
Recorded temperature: 40
